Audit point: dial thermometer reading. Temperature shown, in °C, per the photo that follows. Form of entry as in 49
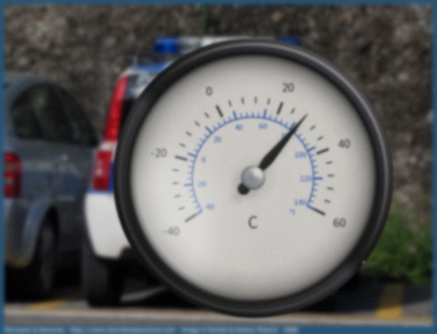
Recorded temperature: 28
